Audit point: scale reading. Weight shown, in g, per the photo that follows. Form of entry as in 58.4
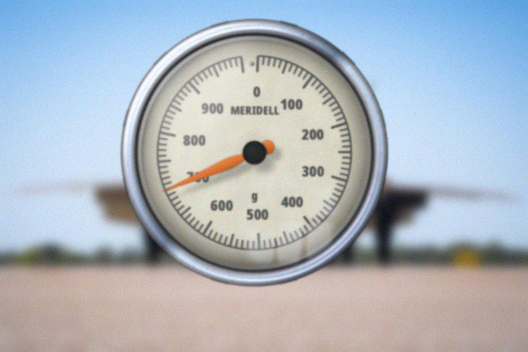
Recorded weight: 700
